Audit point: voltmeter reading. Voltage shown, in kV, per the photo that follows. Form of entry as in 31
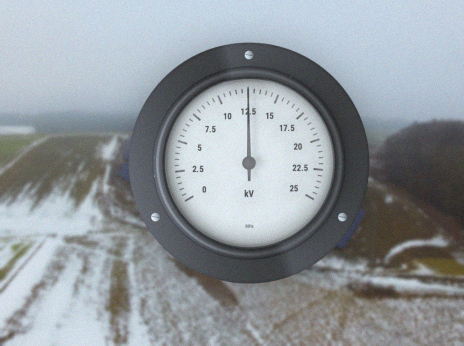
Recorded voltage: 12.5
